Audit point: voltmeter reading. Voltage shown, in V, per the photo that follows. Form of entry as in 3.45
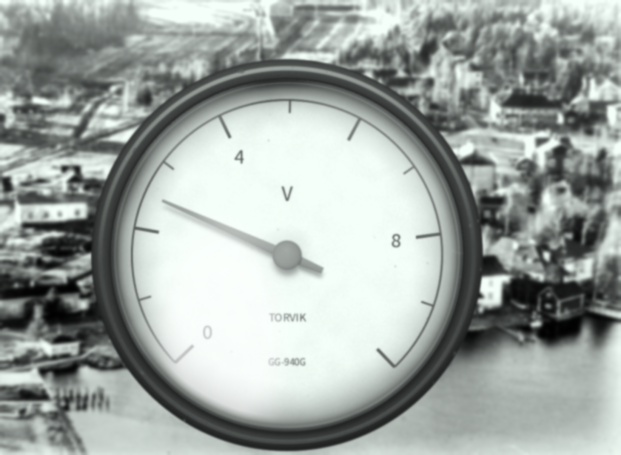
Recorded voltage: 2.5
